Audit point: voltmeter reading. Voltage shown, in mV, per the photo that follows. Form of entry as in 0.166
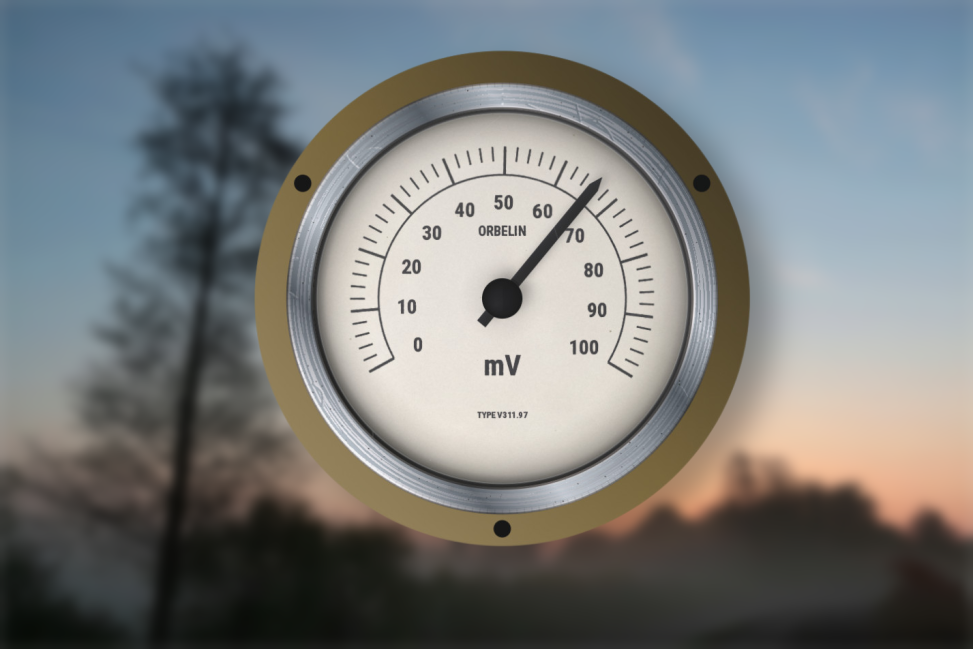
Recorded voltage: 66
